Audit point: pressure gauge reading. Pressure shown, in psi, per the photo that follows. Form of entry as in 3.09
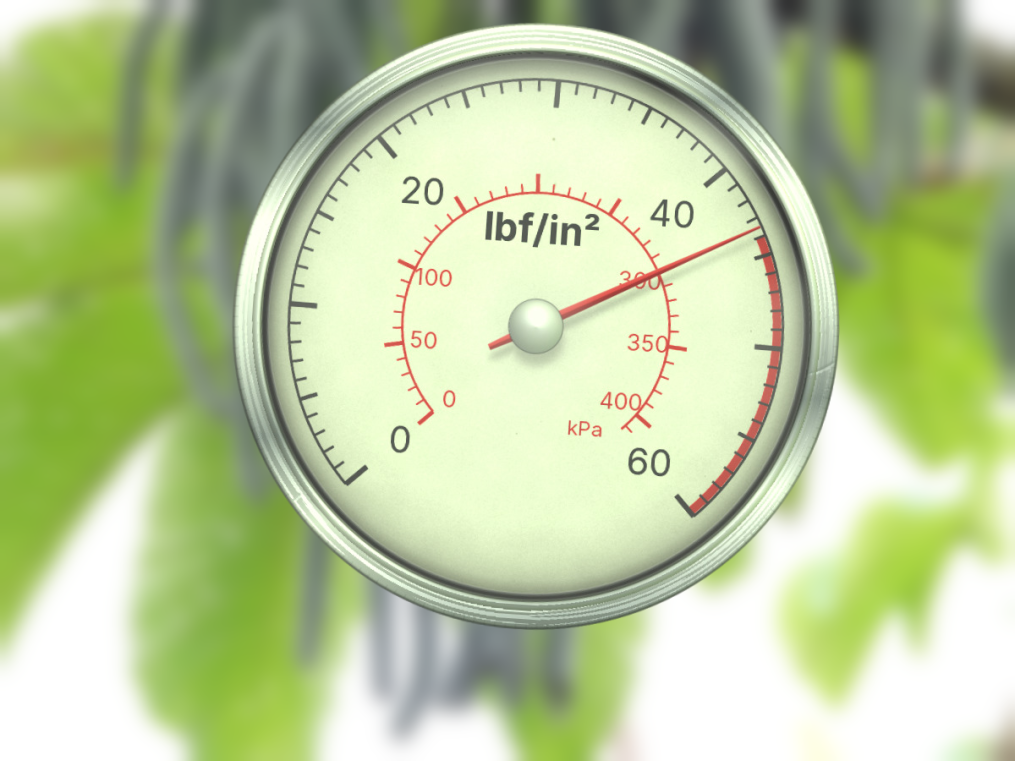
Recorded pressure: 43.5
